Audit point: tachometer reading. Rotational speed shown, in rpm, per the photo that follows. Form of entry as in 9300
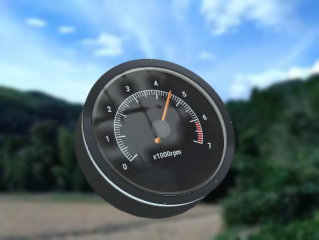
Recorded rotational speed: 4500
